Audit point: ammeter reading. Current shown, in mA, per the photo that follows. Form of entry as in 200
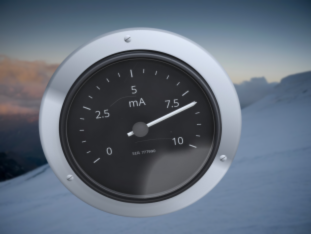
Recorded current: 8
